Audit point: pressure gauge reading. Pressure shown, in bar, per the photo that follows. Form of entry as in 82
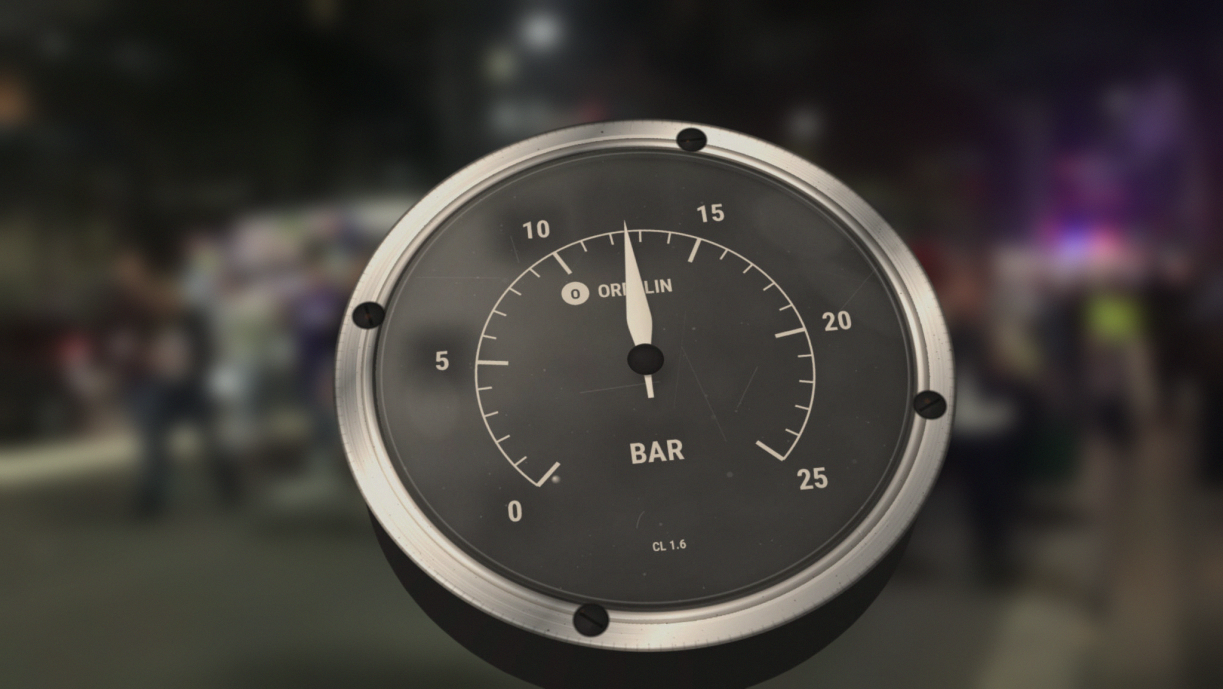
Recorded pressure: 12.5
